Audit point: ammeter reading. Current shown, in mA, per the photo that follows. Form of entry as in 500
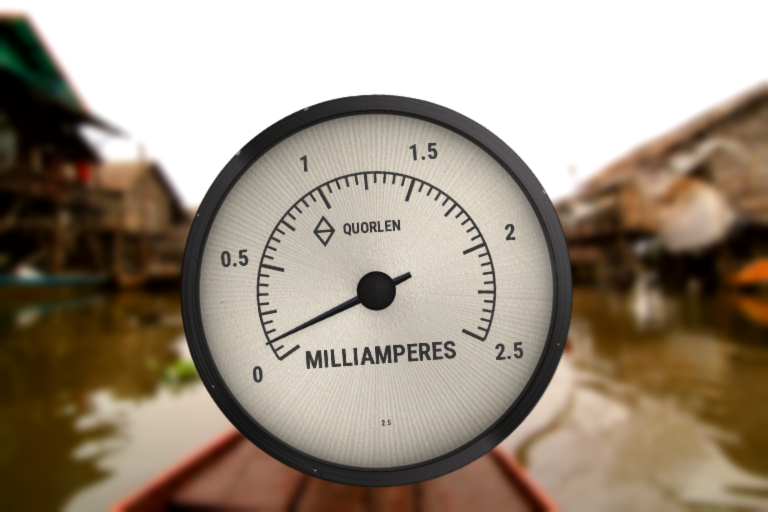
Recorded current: 0.1
